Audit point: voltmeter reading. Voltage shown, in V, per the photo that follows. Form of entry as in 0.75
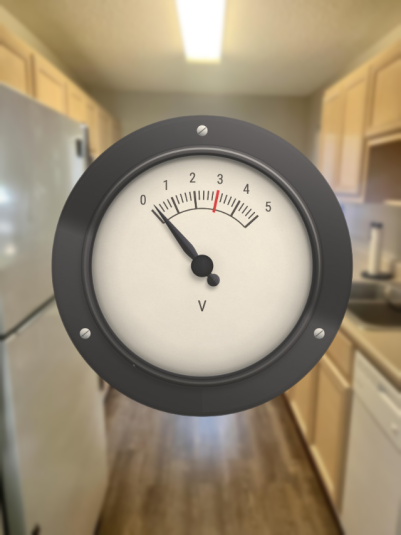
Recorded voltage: 0.2
